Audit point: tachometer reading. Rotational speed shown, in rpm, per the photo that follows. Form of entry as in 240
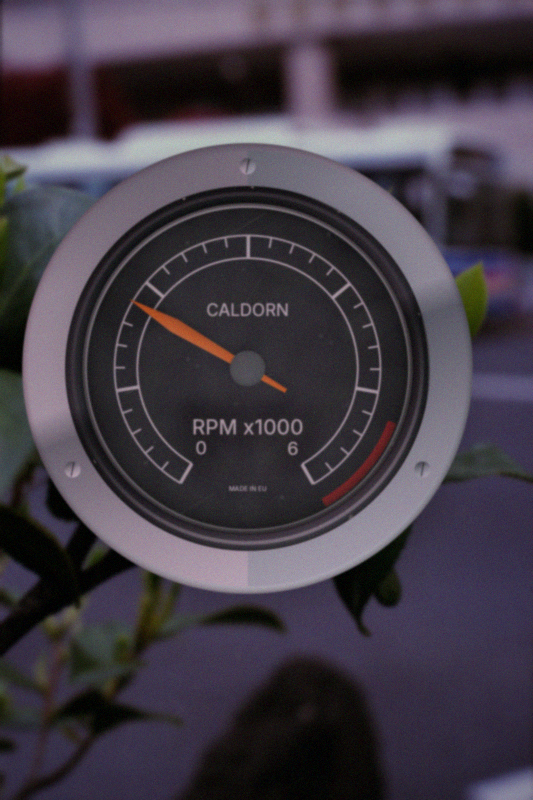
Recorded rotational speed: 1800
